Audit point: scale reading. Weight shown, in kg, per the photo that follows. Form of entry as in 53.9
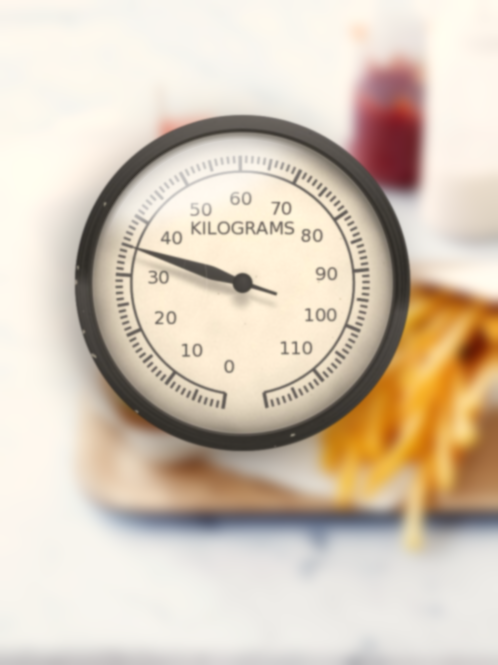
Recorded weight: 35
